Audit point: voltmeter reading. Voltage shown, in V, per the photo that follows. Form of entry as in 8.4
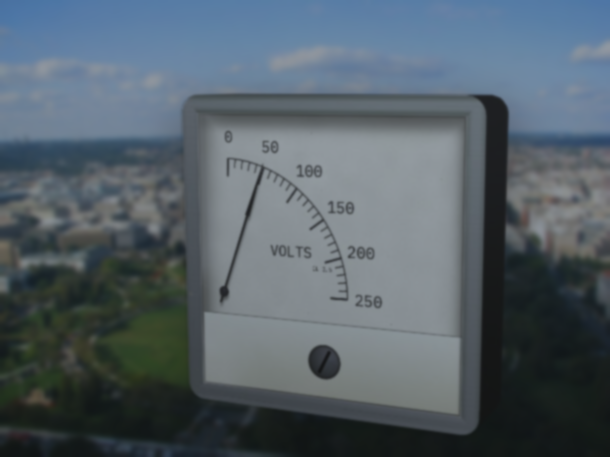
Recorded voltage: 50
